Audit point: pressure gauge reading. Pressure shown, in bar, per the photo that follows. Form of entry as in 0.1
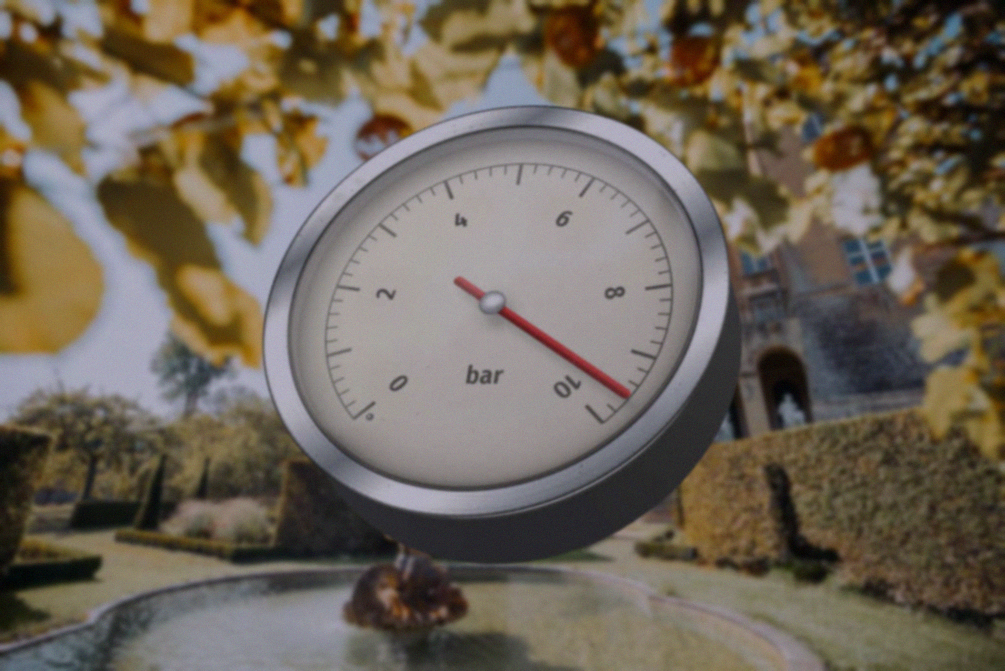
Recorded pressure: 9.6
